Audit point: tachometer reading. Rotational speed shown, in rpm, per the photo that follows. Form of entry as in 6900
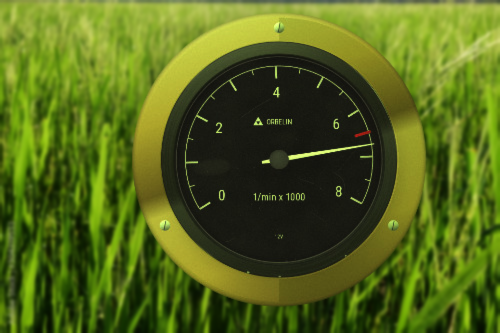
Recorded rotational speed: 6750
